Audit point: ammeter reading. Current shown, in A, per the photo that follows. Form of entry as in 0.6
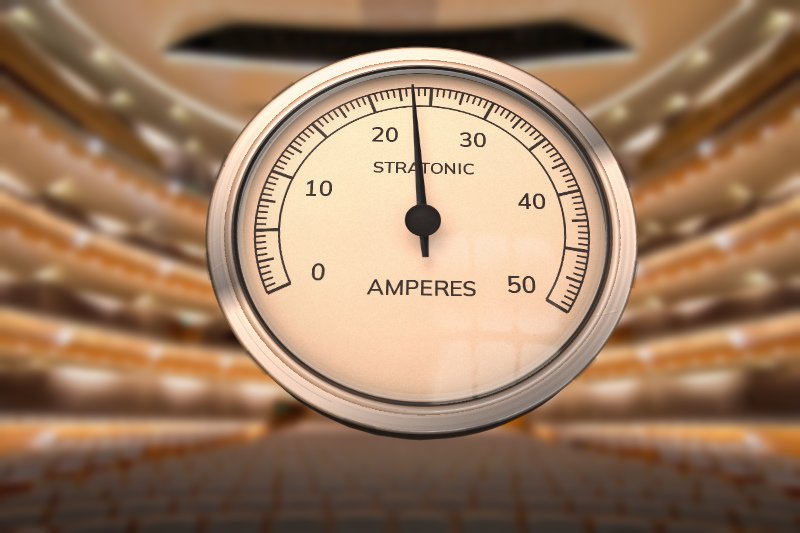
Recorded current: 23.5
